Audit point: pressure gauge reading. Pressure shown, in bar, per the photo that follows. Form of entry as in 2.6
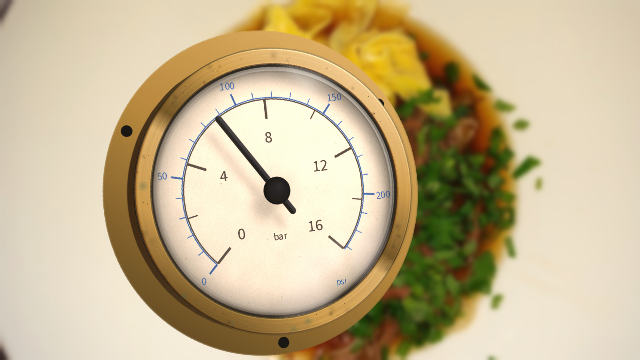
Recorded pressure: 6
